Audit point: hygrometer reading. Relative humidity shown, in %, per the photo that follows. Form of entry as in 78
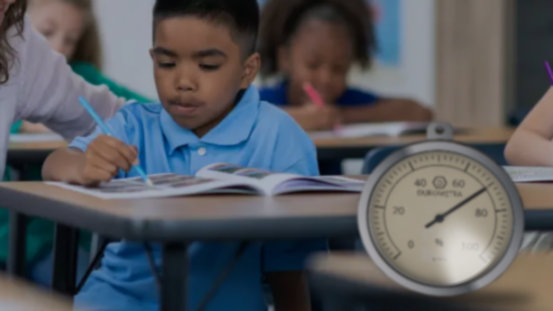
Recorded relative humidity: 70
